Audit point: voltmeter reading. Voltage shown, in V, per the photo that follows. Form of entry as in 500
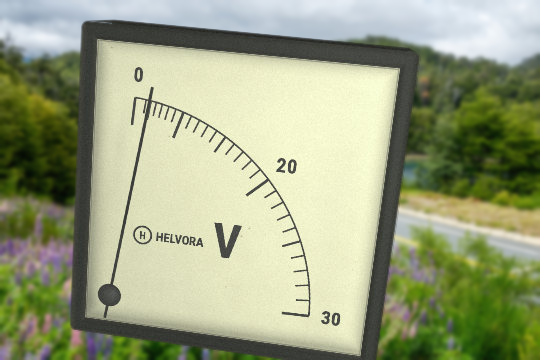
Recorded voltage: 5
